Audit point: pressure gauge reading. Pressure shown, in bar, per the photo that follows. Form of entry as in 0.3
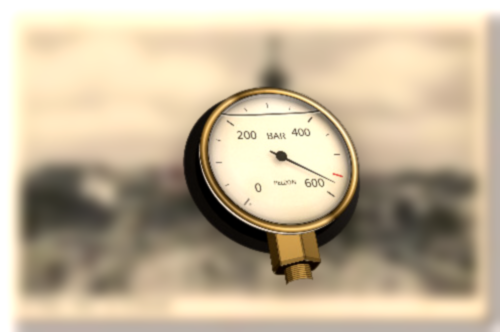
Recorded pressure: 575
